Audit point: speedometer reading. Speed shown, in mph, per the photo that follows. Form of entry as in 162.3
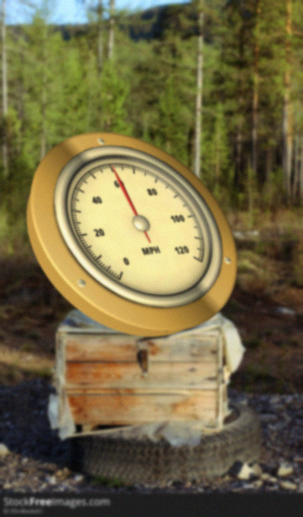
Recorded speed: 60
